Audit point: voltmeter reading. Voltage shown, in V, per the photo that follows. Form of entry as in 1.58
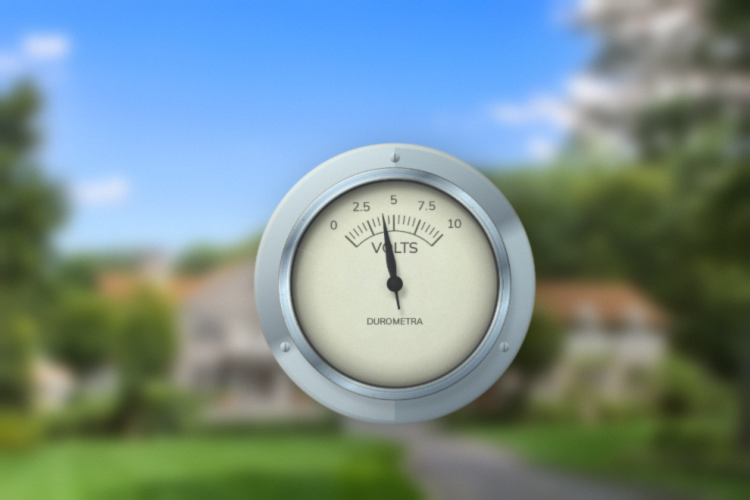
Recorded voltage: 4
